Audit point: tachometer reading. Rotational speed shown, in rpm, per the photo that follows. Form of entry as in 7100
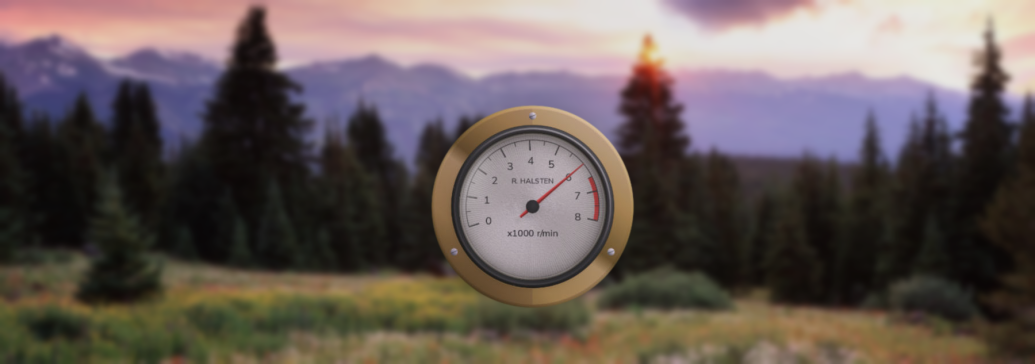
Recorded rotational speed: 6000
